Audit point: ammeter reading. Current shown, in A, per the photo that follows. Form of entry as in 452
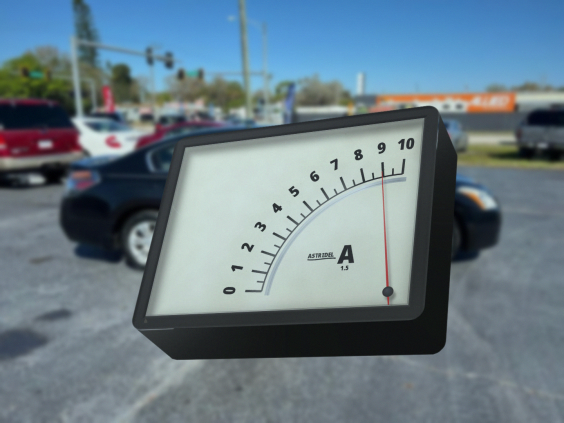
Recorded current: 9
